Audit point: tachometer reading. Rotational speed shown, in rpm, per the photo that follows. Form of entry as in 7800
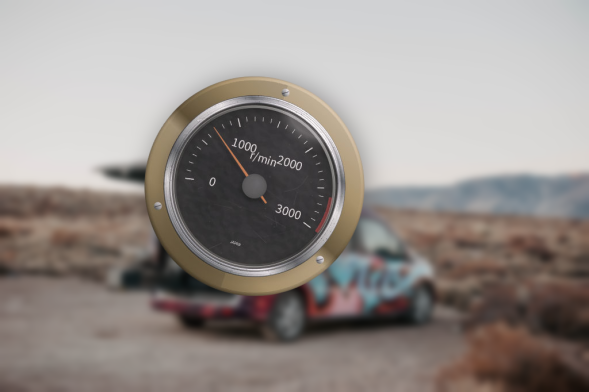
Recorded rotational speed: 700
